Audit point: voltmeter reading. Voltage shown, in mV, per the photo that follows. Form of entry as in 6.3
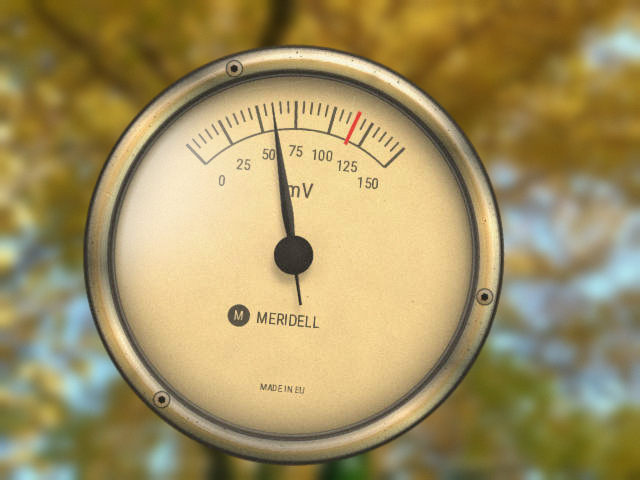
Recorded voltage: 60
